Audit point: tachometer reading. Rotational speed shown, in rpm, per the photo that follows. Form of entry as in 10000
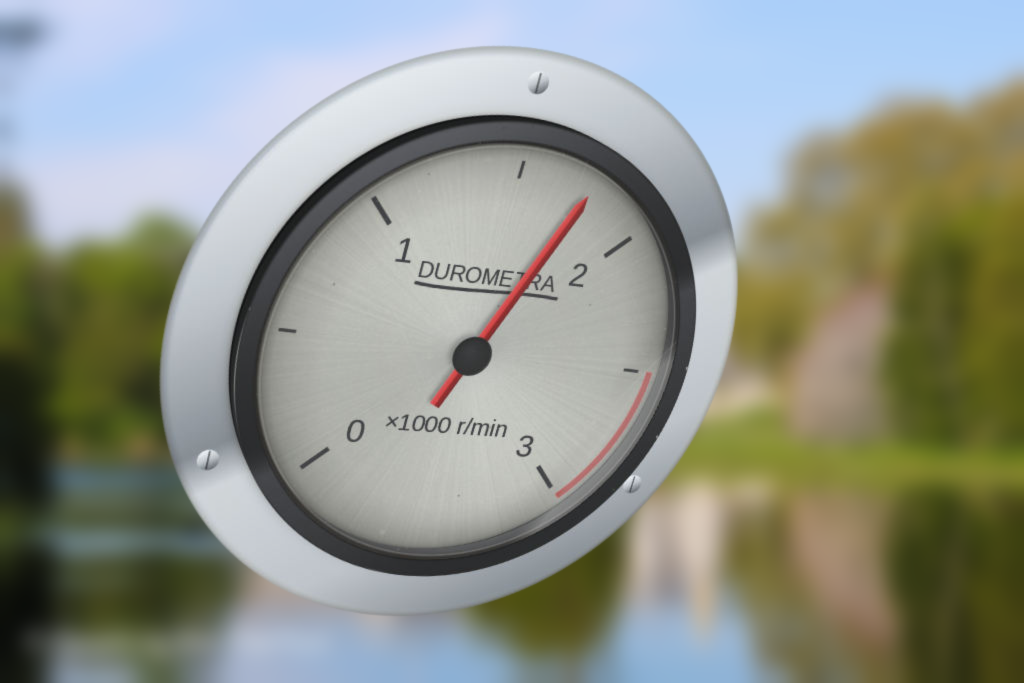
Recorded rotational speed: 1750
